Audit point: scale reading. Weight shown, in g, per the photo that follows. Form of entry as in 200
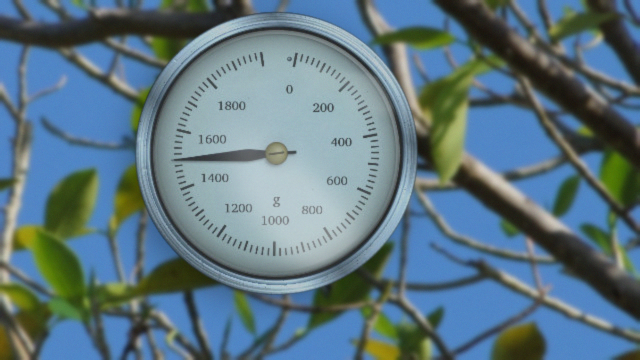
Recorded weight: 1500
